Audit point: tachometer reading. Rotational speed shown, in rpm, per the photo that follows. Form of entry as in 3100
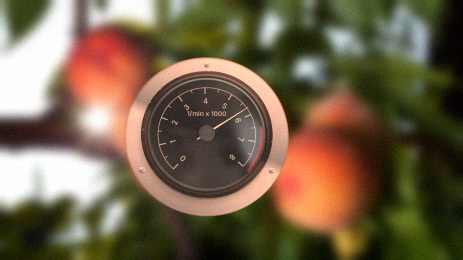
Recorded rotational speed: 5750
